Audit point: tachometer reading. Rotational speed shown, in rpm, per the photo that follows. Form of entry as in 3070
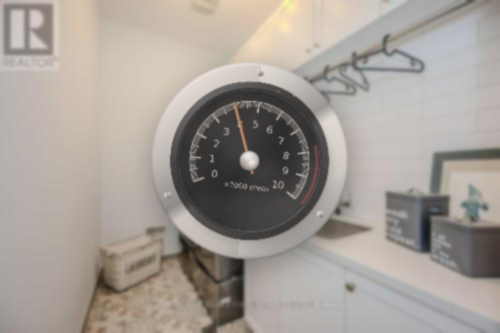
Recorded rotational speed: 4000
